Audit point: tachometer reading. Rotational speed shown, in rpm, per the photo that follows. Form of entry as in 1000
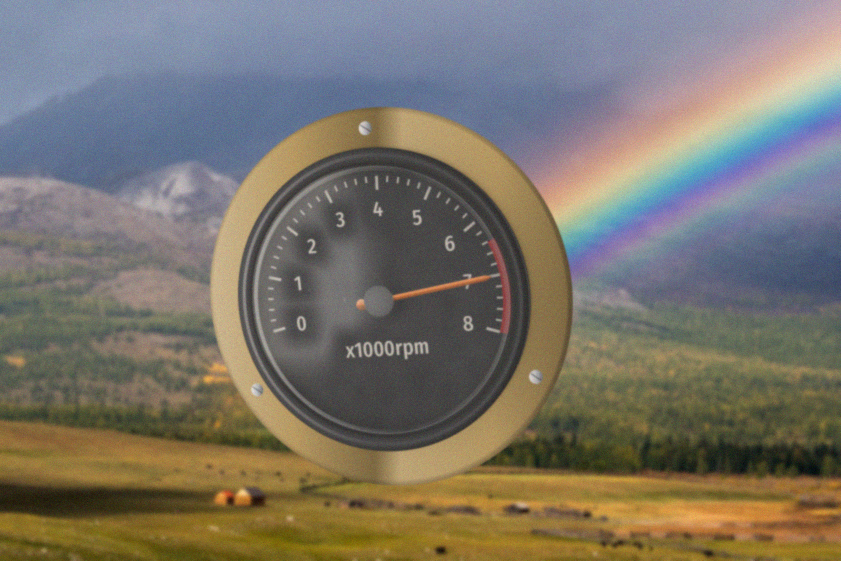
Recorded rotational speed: 7000
